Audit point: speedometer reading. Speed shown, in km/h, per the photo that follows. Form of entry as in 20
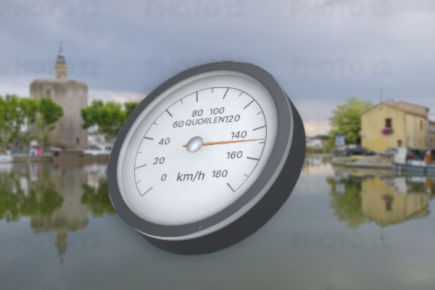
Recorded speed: 150
